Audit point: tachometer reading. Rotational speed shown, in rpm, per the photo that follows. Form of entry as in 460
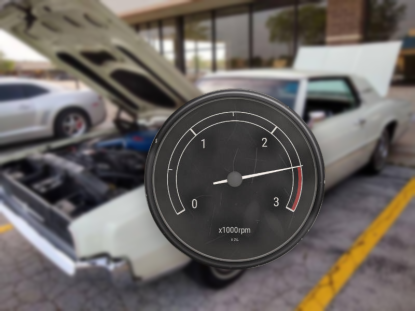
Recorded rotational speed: 2500
